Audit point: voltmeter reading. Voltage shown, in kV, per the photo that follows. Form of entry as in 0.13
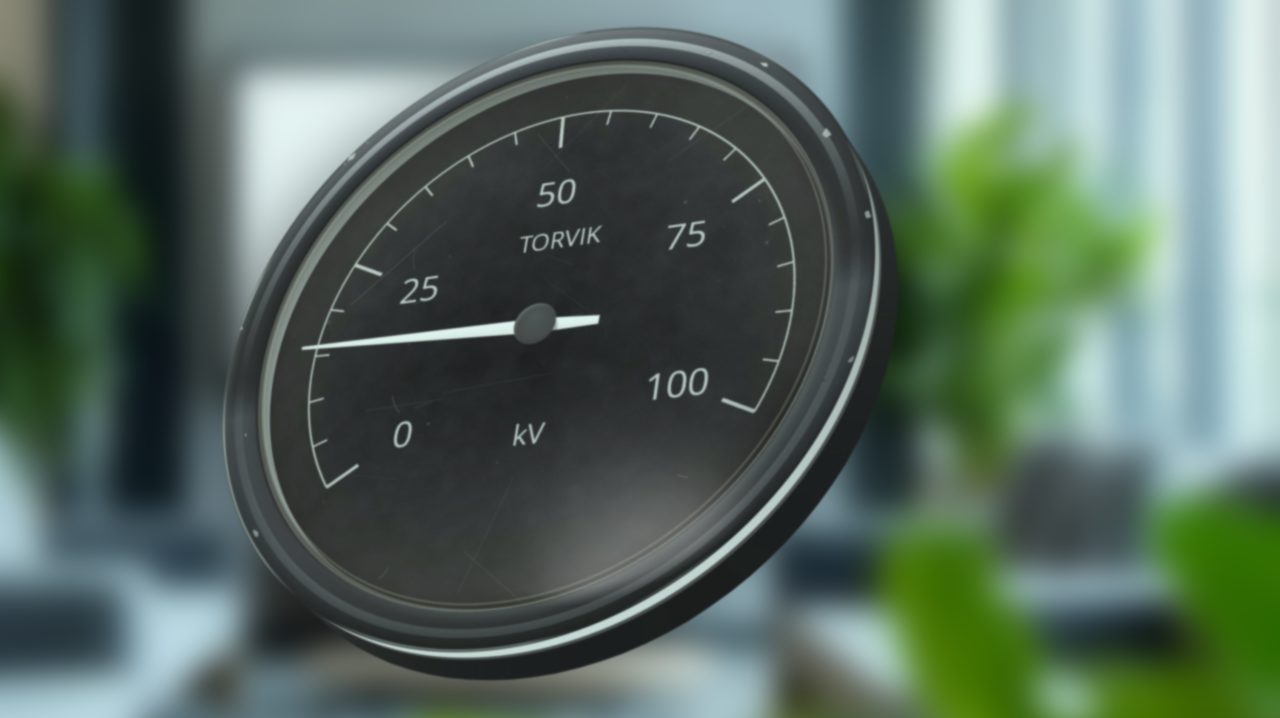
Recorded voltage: 15
